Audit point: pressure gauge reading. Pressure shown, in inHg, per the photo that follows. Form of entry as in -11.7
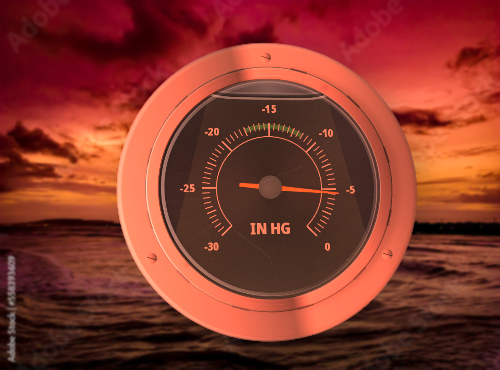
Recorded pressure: -4.5
